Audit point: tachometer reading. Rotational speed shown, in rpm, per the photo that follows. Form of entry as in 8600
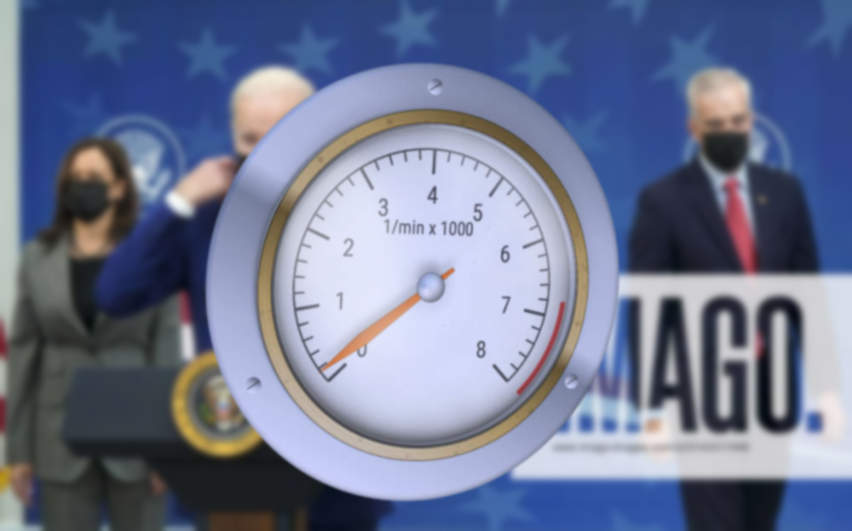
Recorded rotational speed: 200
